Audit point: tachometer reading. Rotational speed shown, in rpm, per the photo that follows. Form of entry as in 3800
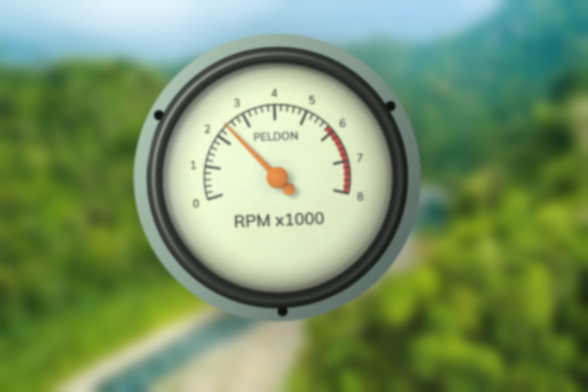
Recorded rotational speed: 2400
